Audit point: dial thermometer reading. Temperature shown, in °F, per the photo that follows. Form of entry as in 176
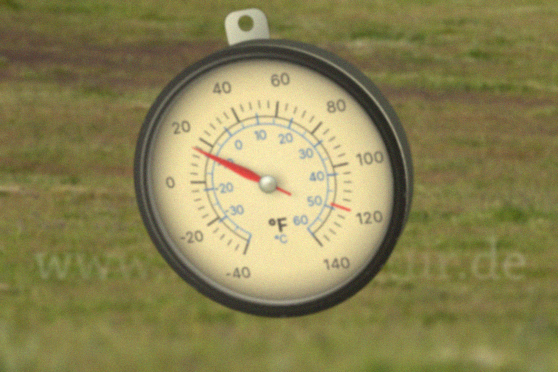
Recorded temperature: 16
